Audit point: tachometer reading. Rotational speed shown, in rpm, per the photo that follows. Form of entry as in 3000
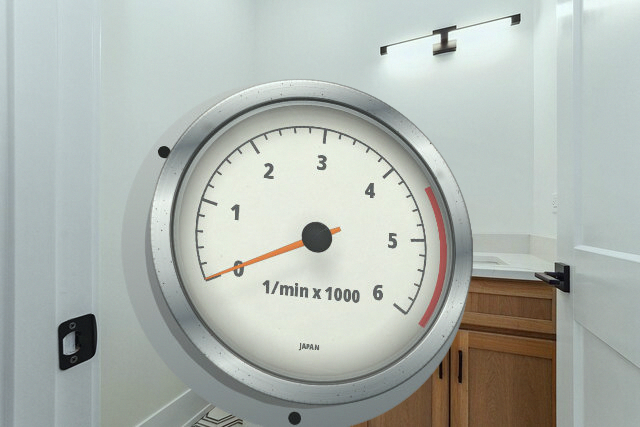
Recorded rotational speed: 0
